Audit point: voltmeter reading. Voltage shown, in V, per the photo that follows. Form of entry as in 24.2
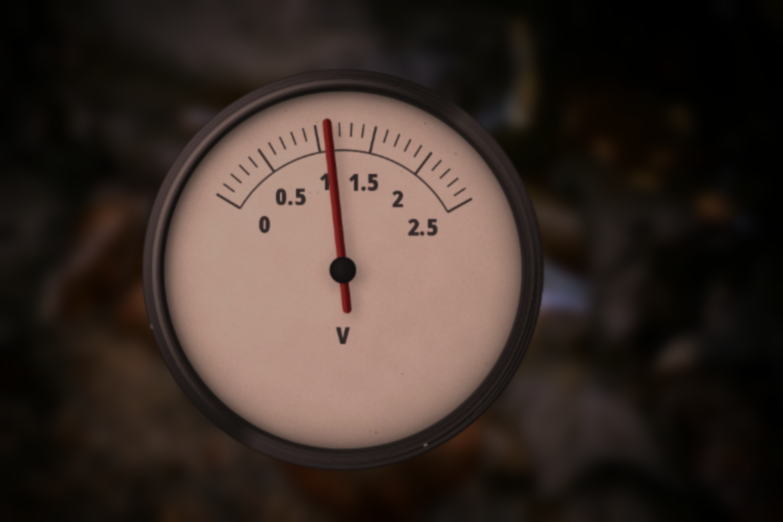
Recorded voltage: 1.1
